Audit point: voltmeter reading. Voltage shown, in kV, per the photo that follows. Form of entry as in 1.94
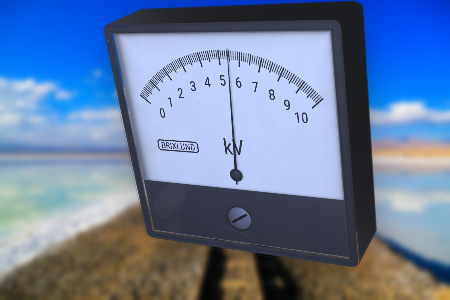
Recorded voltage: 5.5
